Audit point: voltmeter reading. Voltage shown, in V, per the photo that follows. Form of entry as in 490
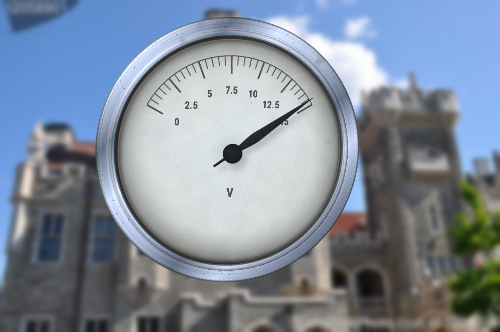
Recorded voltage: 14.5
